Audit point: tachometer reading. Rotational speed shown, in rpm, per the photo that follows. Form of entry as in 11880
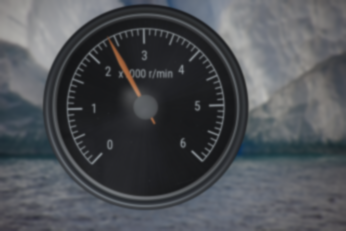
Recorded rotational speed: 2400
